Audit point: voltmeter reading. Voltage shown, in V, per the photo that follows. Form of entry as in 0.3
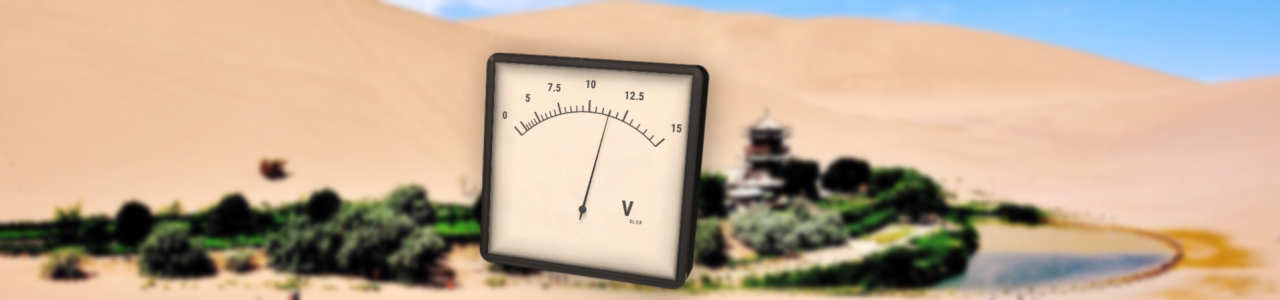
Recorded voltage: 11.5
